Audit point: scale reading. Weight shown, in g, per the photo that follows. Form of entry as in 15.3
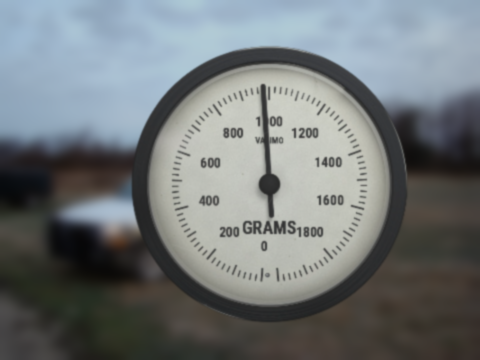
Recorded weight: 980
